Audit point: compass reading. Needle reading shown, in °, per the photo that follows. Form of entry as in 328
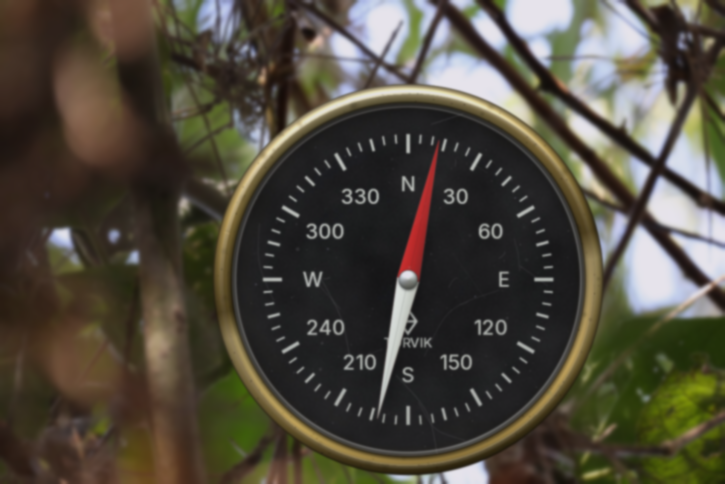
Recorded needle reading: 12.5
